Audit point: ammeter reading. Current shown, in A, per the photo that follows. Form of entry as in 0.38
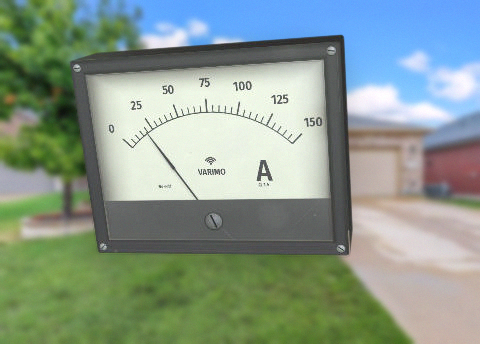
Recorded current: 20
